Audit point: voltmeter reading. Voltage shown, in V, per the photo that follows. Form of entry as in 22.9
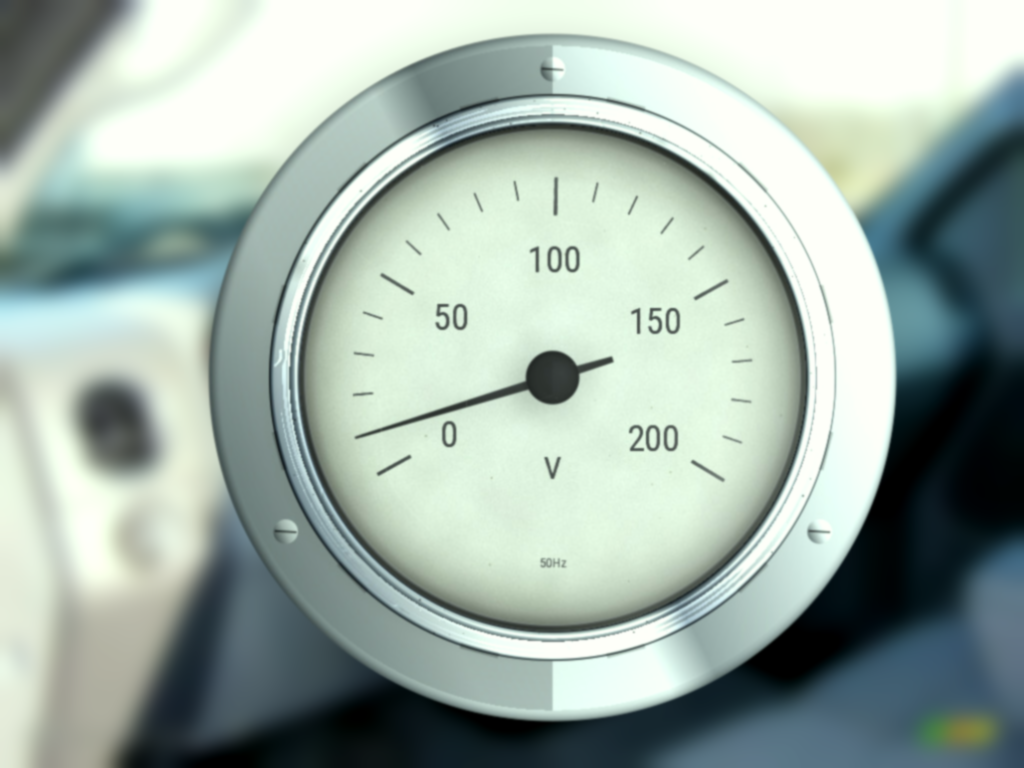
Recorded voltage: 10
